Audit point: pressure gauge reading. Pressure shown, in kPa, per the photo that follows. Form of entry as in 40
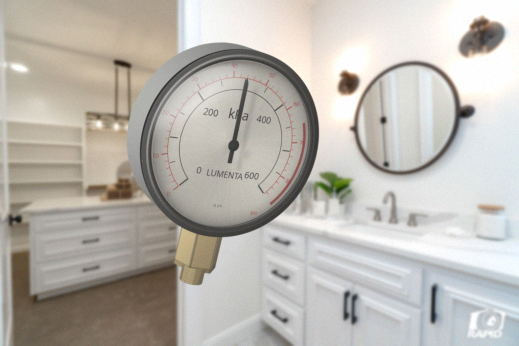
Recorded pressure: 300
